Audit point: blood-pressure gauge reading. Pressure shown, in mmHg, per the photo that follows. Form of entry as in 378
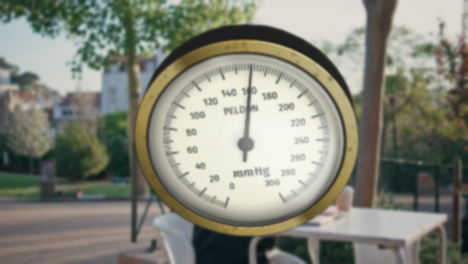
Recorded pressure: 160
